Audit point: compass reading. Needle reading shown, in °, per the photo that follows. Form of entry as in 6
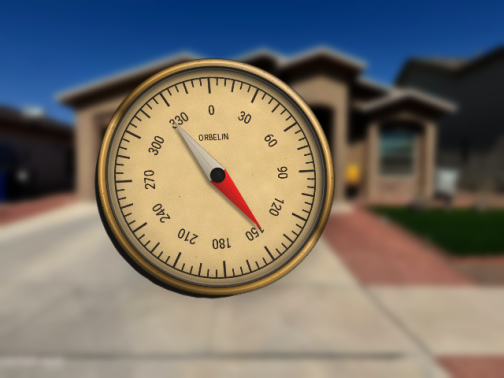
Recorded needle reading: 145
